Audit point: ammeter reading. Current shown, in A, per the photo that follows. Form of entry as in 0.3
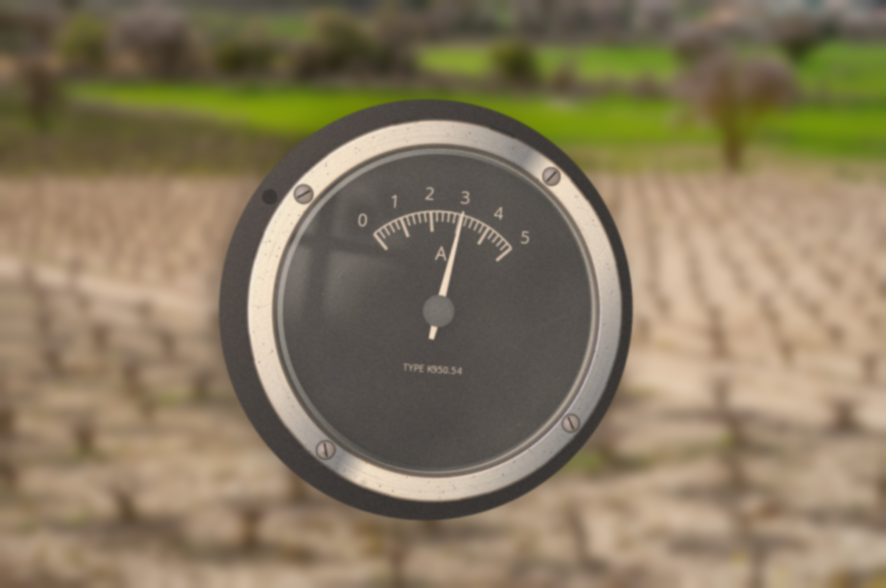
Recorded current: 3
